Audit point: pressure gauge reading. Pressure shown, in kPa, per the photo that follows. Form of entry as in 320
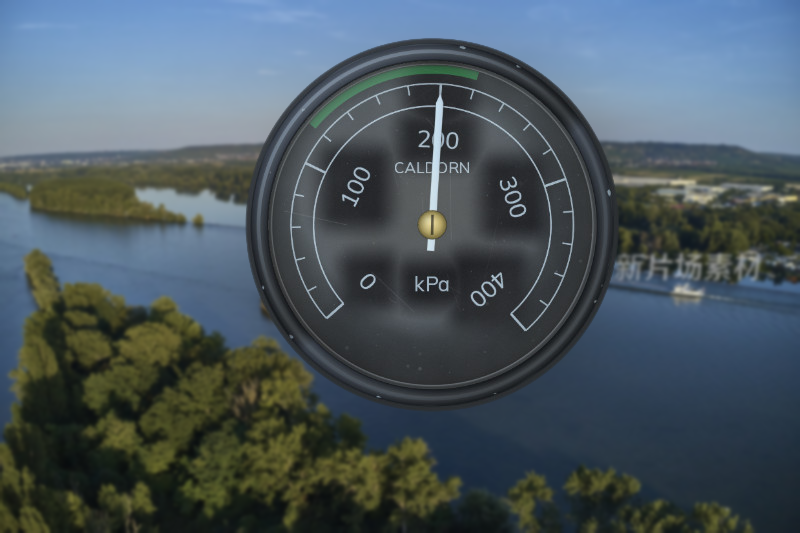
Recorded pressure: 200
